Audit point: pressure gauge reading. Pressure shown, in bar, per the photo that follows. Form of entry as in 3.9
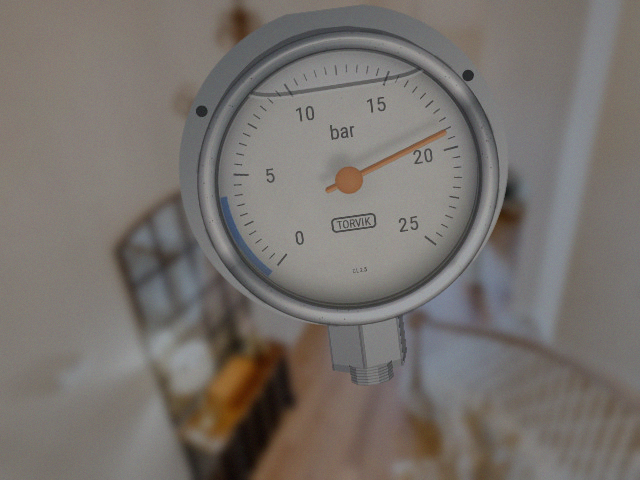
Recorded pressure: 19
